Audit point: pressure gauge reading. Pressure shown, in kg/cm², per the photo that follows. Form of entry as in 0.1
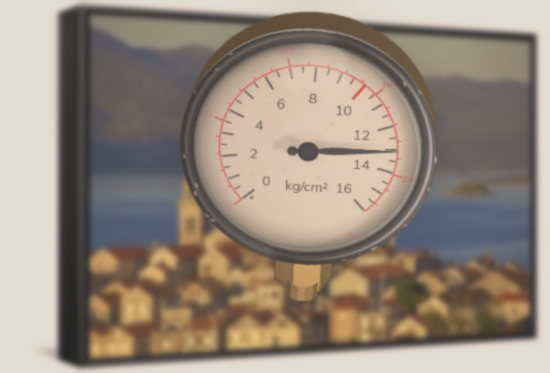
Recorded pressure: 13
